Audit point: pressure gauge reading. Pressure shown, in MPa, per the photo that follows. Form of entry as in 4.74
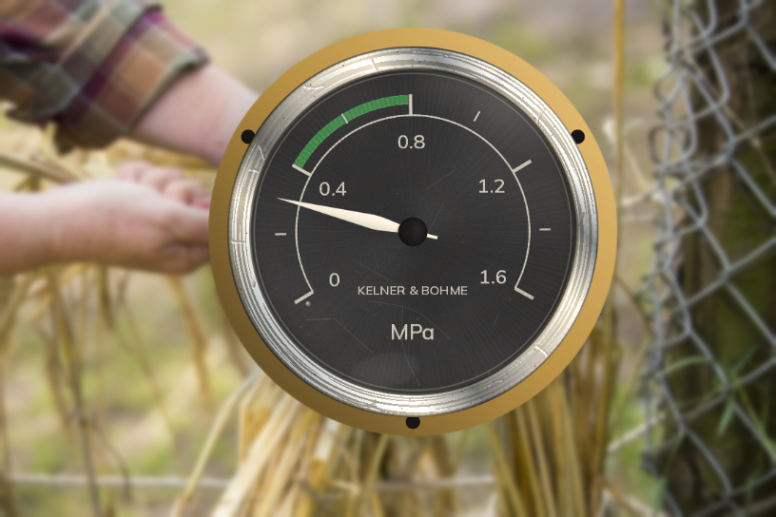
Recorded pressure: 0.3
